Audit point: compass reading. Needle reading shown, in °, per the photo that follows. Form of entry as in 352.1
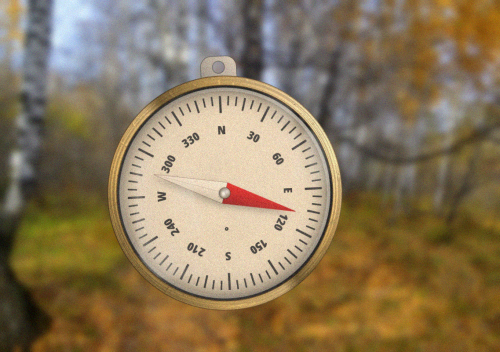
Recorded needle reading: 107.5
